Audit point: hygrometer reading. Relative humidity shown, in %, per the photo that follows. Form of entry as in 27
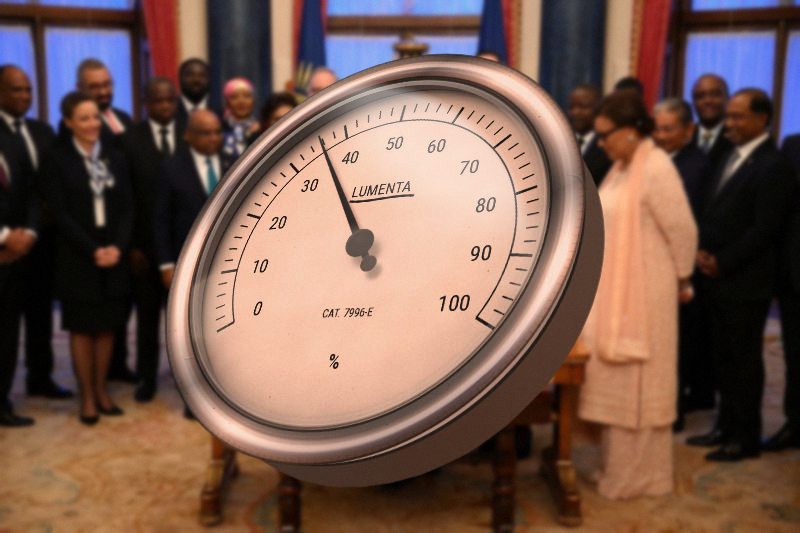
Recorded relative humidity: 36
